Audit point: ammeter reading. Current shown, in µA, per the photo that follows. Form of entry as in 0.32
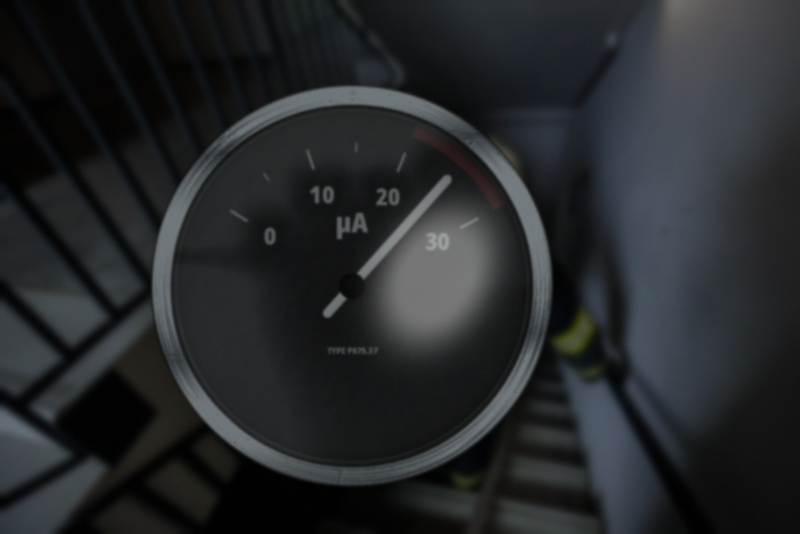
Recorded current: 25
